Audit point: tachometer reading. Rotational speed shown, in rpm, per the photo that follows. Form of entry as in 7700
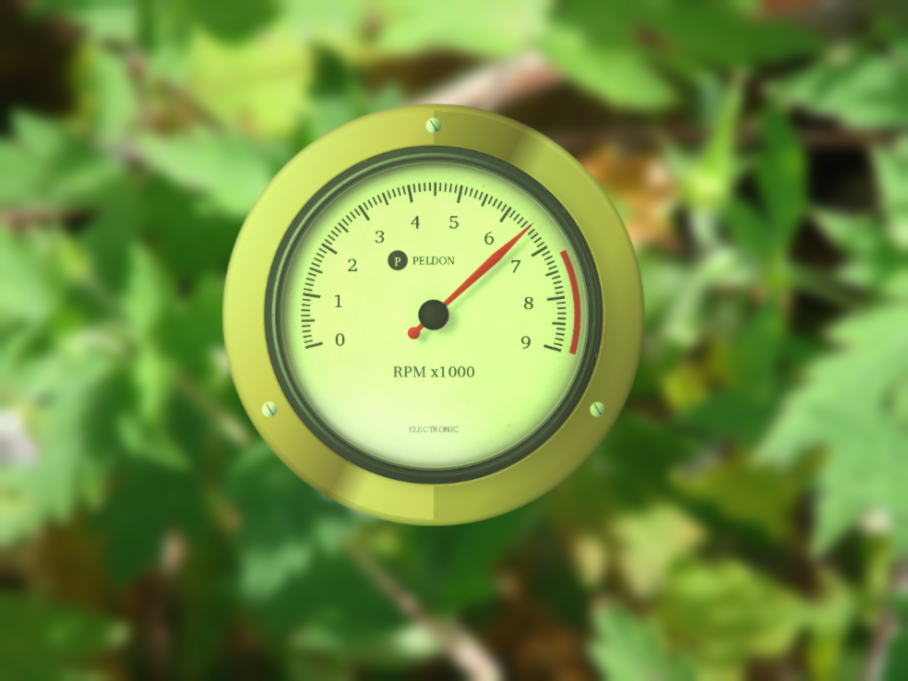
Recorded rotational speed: 6500
